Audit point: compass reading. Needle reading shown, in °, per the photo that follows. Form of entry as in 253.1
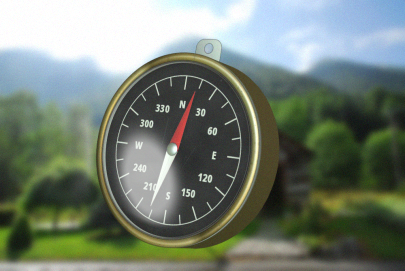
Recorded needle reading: 15
